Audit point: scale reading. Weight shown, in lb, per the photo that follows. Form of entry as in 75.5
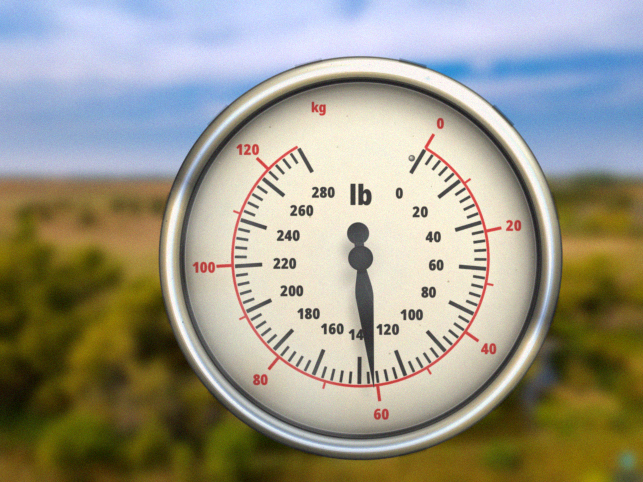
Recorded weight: 134
